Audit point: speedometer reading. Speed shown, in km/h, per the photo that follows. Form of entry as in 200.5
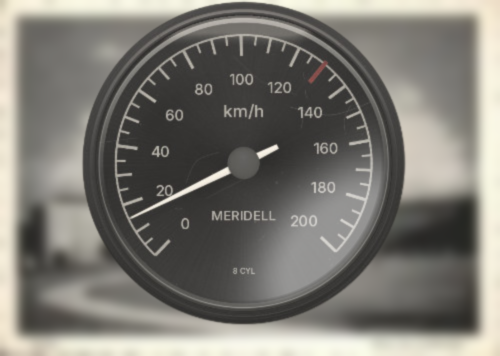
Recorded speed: 15
